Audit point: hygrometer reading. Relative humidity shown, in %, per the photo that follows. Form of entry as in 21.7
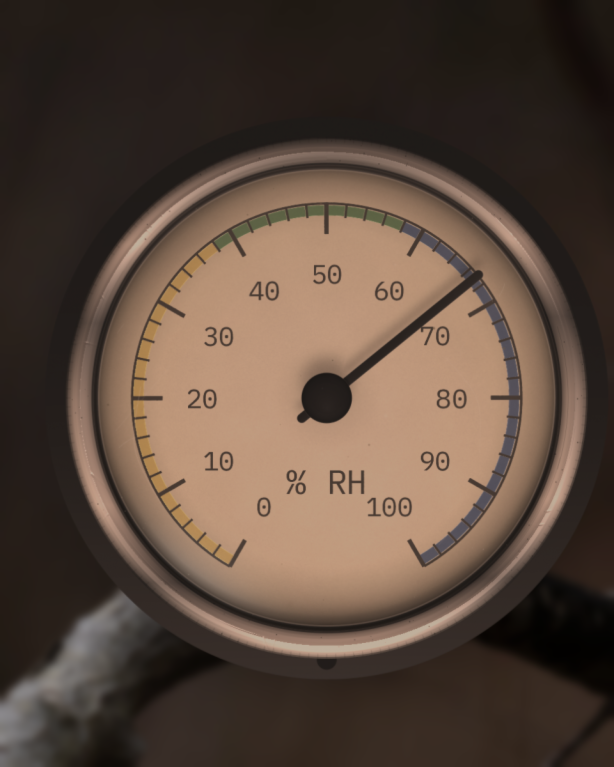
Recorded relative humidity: 67
